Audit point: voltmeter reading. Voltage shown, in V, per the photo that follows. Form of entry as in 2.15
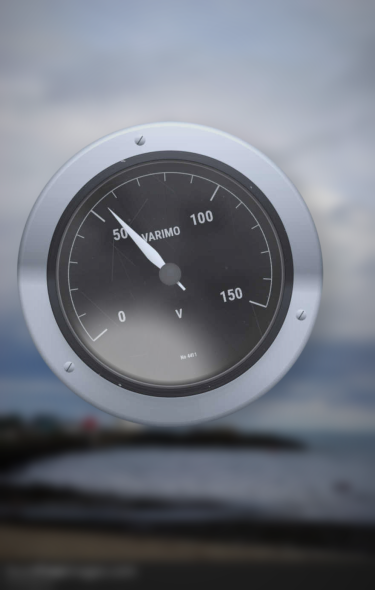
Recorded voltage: 55
